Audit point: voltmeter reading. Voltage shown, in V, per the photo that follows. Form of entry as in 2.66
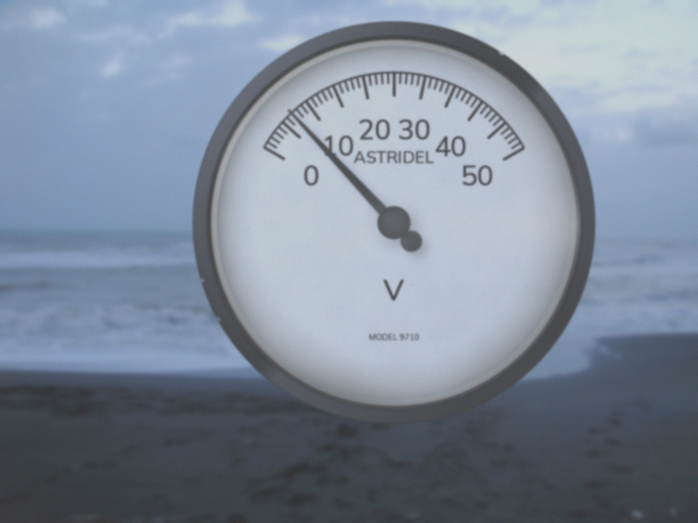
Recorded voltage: 7
